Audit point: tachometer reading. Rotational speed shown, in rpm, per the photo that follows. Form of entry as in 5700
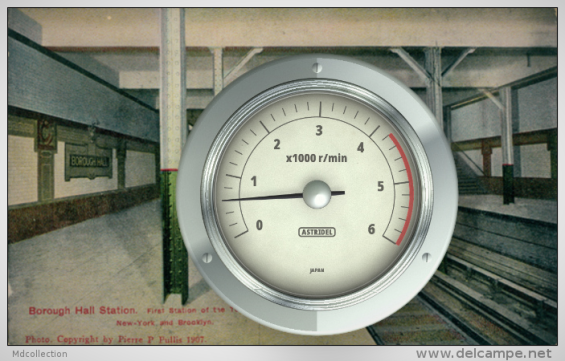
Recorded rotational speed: 600
